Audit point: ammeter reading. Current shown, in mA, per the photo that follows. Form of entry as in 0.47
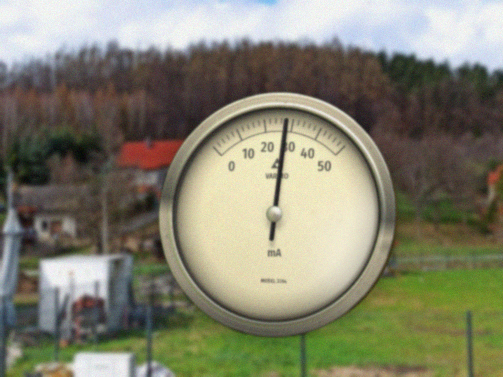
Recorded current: 28
